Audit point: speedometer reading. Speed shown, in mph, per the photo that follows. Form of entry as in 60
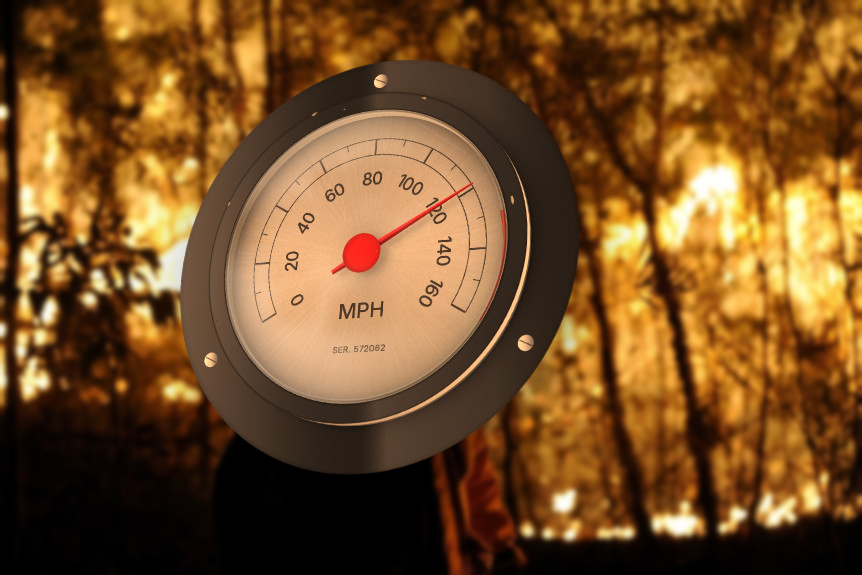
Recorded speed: 120
